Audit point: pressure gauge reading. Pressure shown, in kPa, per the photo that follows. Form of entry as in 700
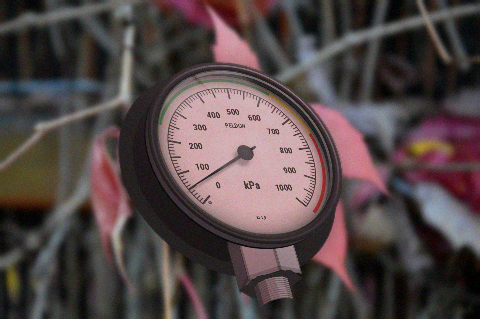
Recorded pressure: 50
